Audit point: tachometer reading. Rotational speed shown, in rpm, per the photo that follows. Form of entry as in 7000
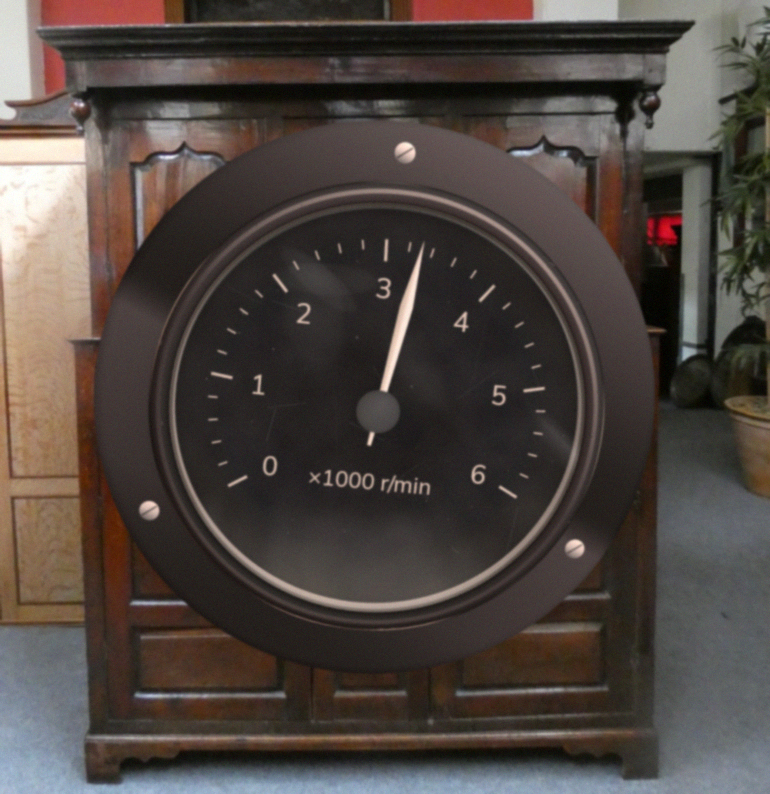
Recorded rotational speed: 3300
